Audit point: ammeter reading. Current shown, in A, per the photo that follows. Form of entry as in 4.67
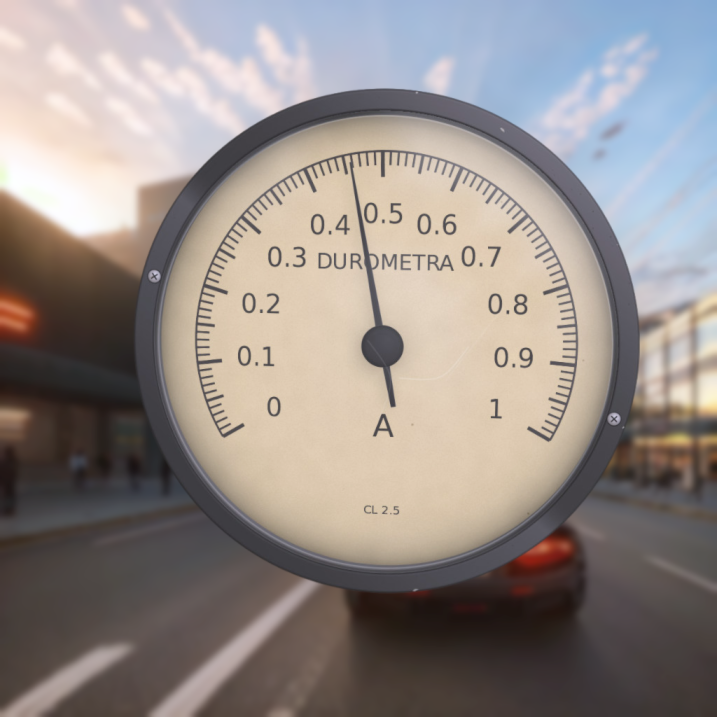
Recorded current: 0.46
